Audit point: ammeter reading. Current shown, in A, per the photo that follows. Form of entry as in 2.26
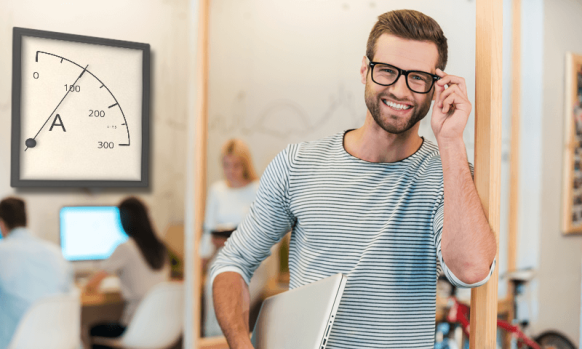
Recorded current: 100
